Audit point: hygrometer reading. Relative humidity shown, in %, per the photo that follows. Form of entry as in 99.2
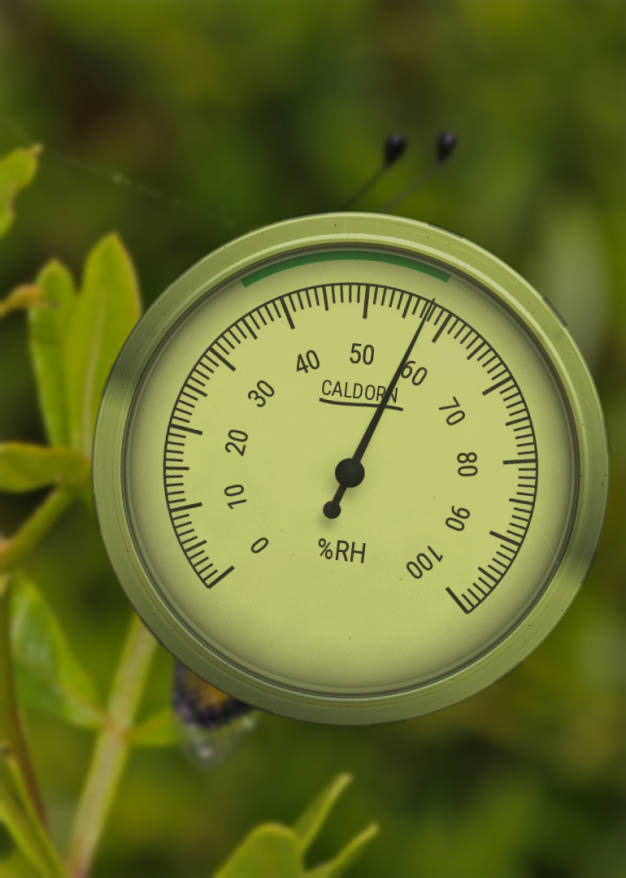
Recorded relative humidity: 57.5
